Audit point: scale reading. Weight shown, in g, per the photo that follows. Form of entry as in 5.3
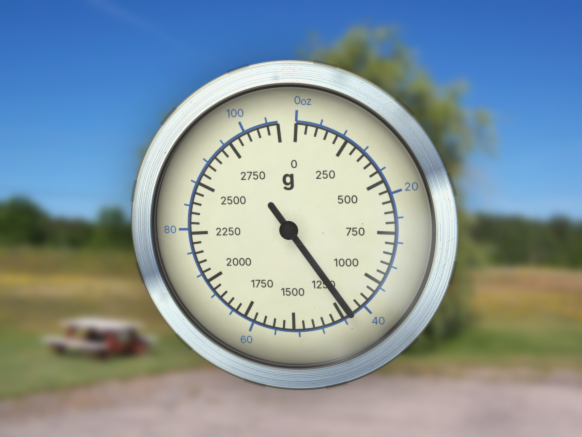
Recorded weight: 1200
